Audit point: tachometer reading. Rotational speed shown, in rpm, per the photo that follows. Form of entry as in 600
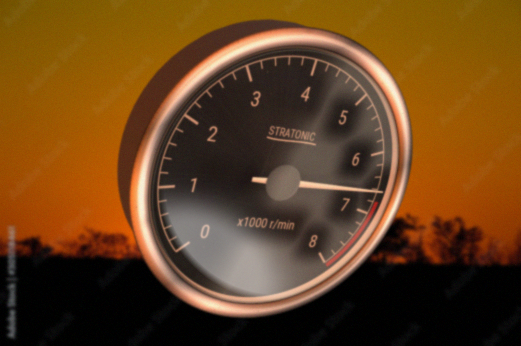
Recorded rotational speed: 6600
